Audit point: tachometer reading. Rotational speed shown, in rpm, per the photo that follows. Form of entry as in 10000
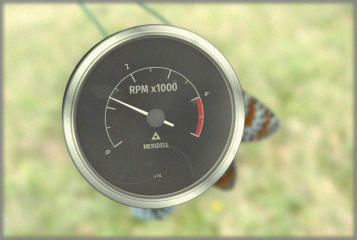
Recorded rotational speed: 1250
